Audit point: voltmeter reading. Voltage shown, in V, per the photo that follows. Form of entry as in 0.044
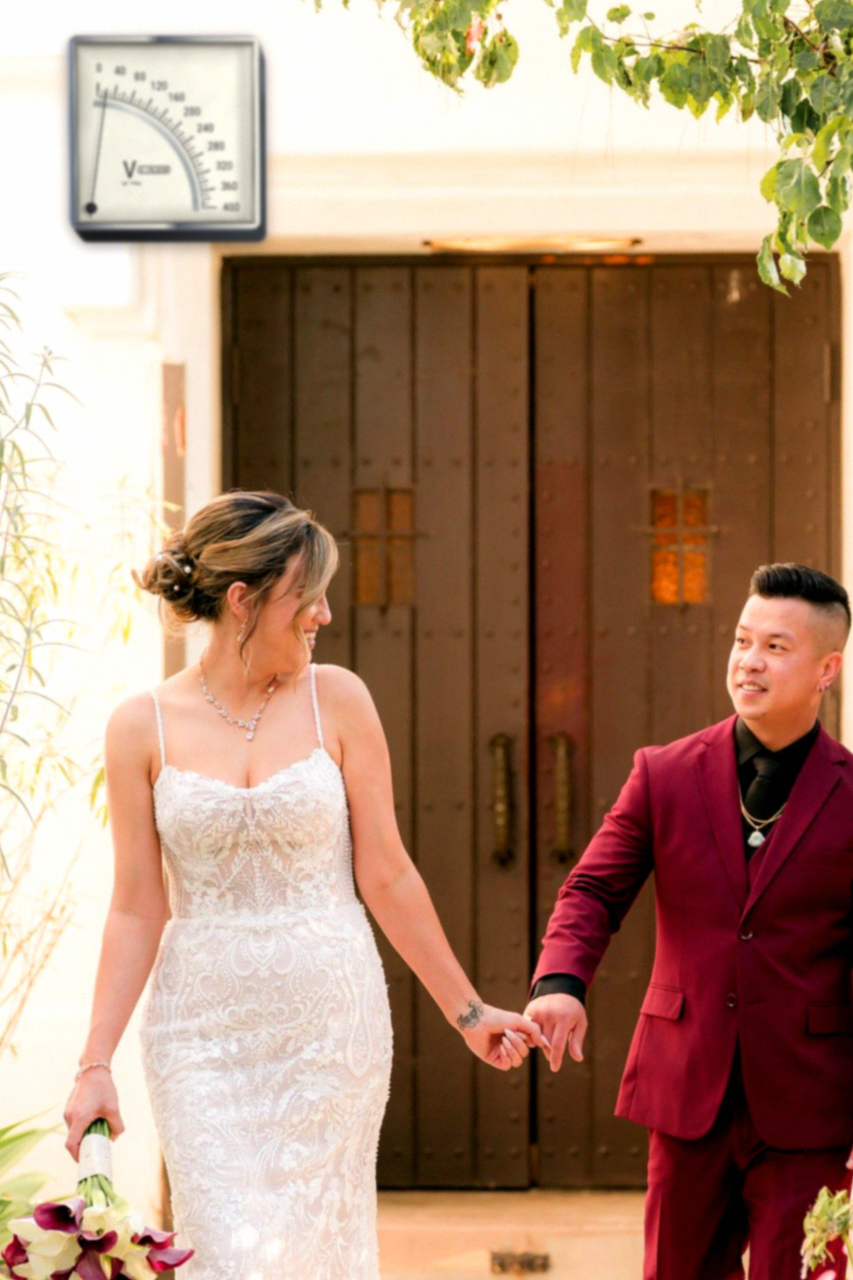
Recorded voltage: 20
